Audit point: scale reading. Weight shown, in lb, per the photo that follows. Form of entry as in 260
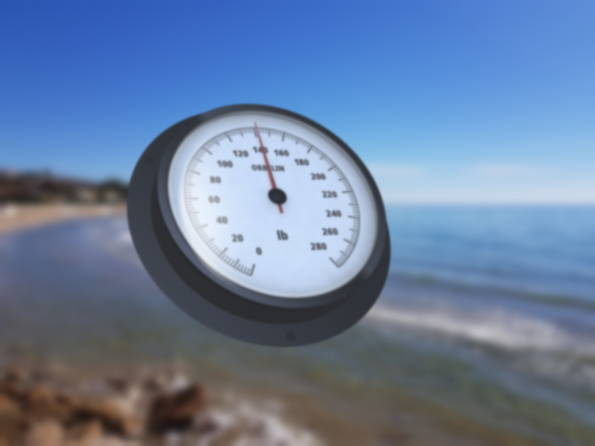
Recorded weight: 140
